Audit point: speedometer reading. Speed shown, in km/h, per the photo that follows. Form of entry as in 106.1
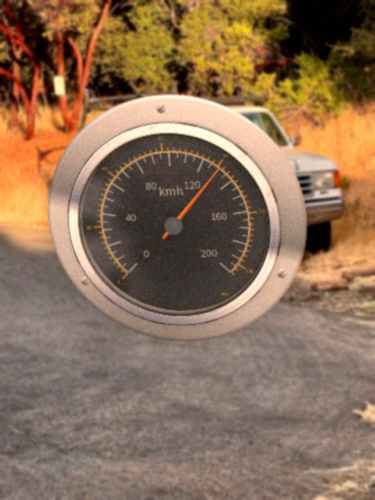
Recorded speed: 130
